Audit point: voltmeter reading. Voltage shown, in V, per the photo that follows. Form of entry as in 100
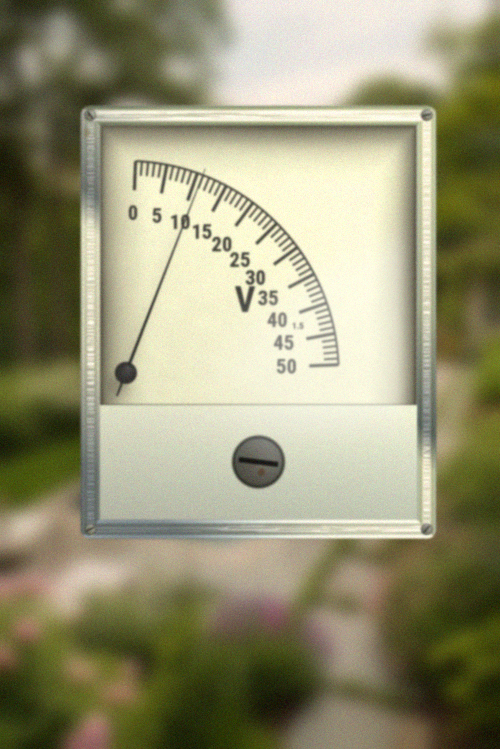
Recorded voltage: 11
